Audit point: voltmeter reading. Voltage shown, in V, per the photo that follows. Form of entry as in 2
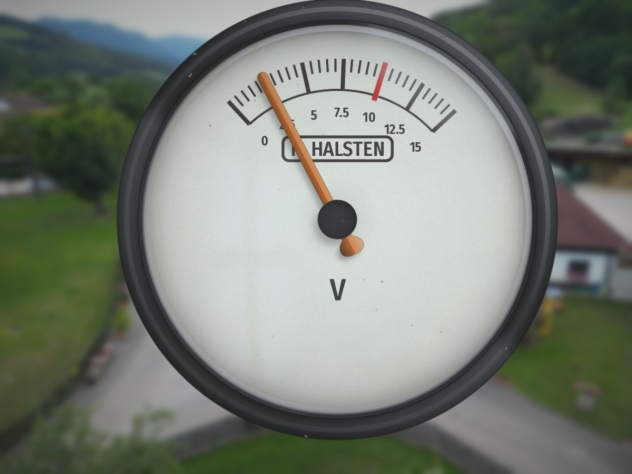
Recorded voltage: 2.5
